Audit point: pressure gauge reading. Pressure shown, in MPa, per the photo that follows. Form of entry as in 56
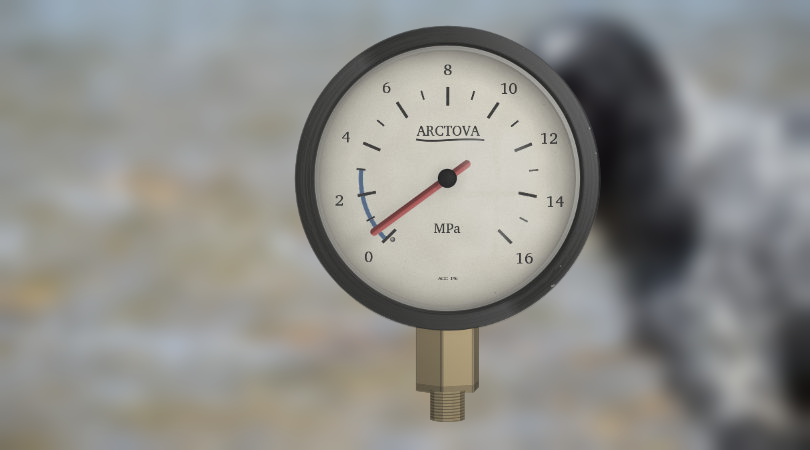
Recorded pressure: 0.5
